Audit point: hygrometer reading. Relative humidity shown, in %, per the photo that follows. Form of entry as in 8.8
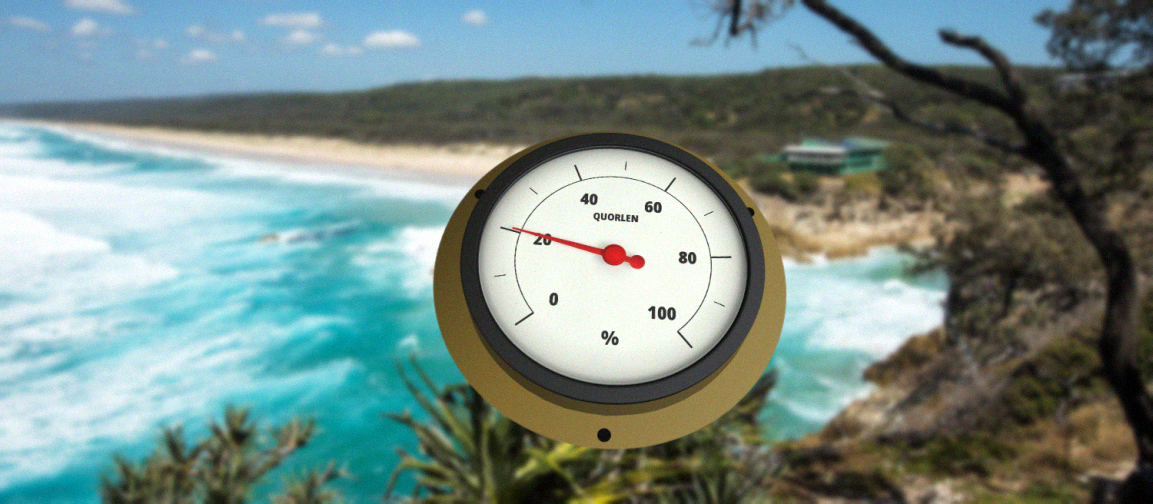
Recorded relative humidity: 20
